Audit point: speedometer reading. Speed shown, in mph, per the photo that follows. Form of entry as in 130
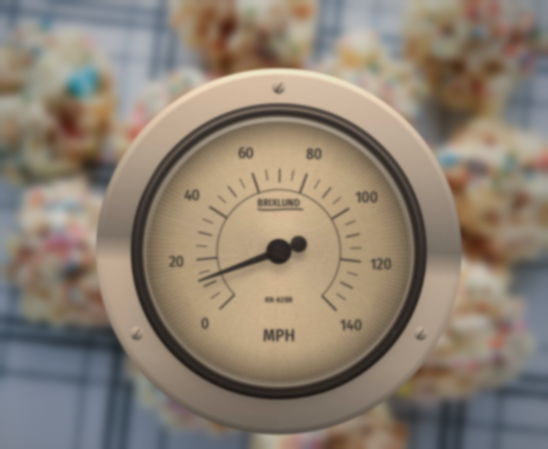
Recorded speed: 12.5
